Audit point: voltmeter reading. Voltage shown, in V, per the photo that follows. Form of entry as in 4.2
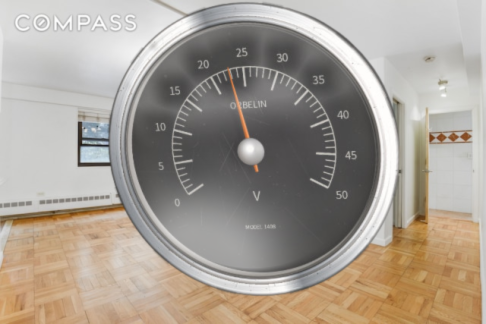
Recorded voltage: 23
